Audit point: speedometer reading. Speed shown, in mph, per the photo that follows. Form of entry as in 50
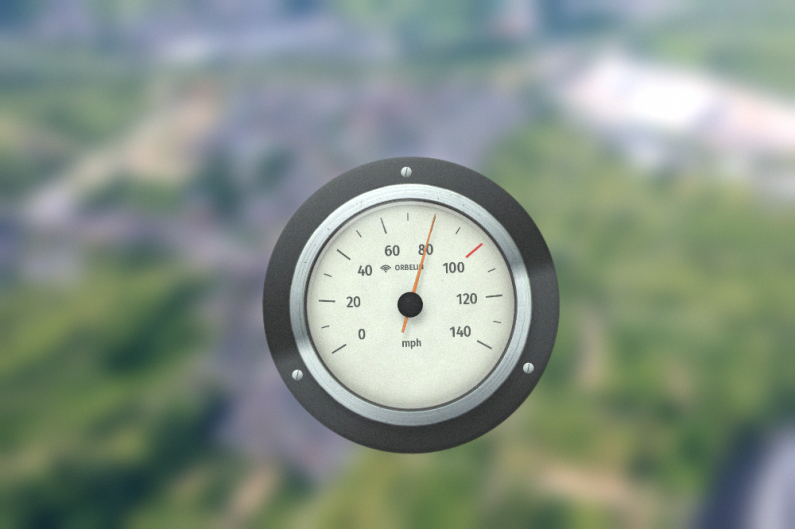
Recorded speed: 80
